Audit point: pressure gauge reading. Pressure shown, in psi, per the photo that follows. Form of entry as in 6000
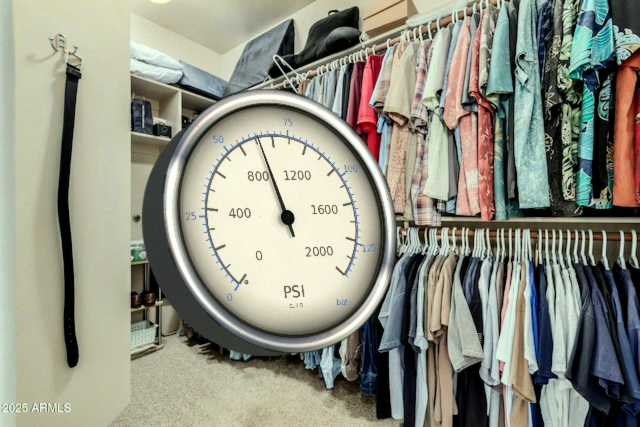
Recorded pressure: 900
